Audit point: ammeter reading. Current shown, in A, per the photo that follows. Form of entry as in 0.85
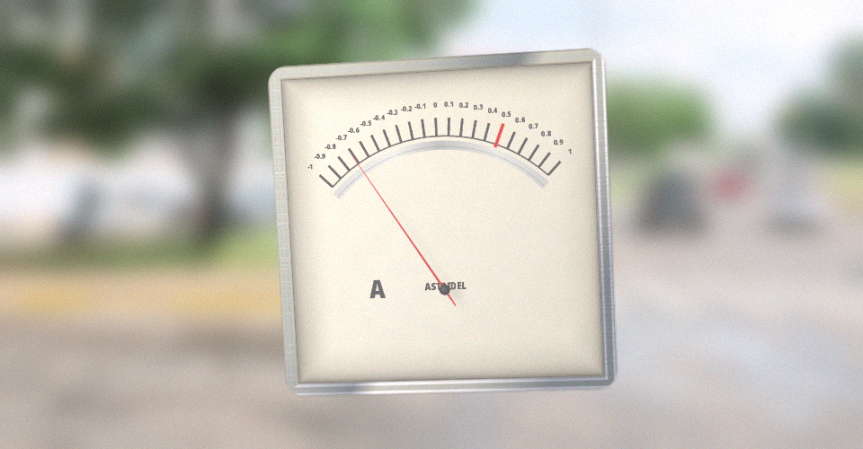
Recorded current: -0.7
